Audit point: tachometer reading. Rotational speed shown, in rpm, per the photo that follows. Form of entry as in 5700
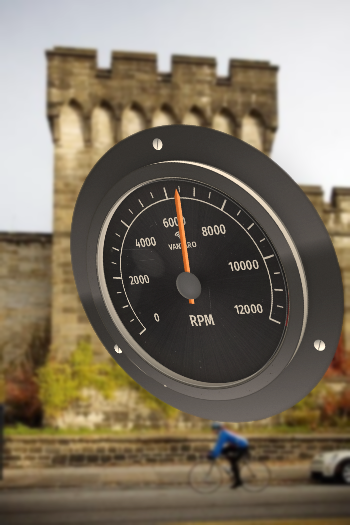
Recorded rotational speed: 6500
